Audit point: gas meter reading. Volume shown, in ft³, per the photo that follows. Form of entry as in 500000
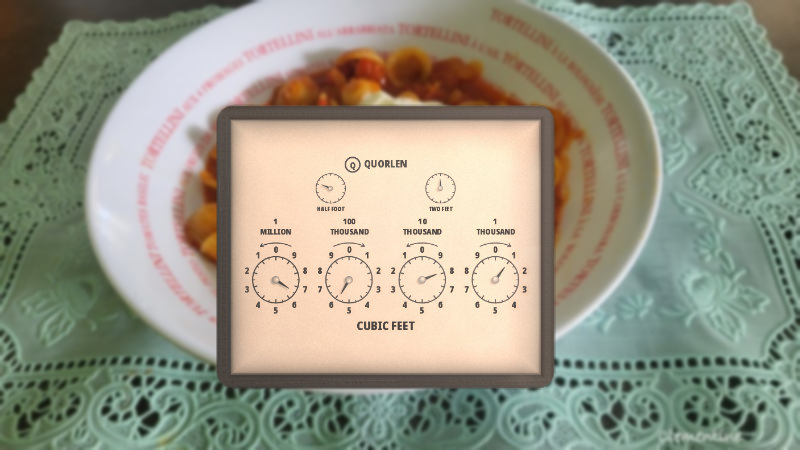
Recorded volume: 658100
